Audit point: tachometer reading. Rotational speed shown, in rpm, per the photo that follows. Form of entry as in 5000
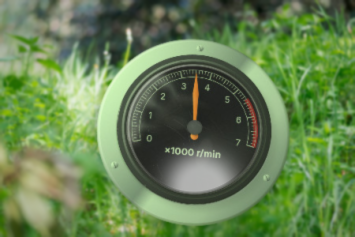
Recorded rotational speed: 3500
